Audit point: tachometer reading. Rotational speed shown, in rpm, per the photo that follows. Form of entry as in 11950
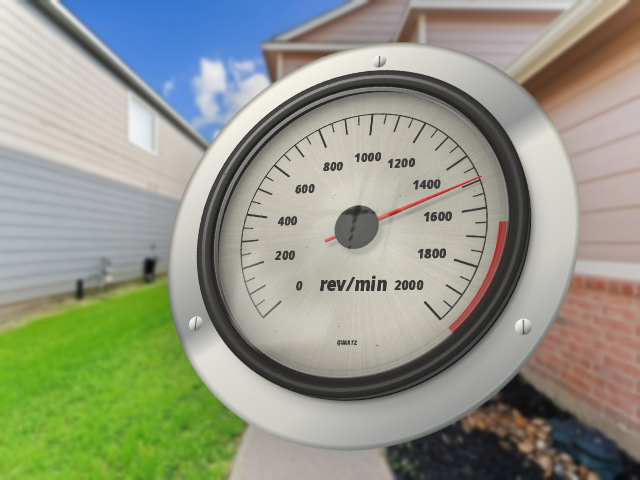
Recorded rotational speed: 1500
